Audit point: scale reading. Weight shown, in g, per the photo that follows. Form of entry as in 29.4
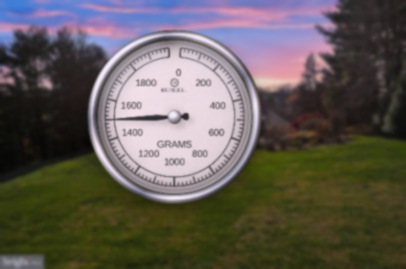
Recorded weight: 1500
